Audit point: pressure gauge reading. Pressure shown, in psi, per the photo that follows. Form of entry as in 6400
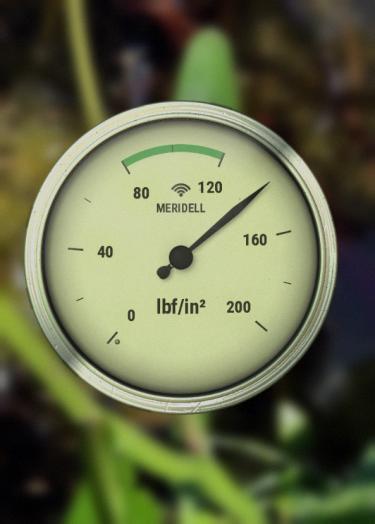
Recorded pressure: 140
